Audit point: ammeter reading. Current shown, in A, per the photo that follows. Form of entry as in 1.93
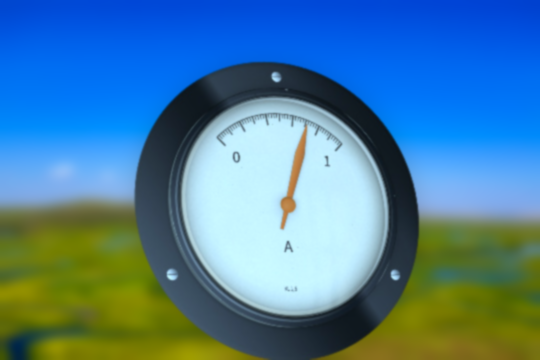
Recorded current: 0.7
